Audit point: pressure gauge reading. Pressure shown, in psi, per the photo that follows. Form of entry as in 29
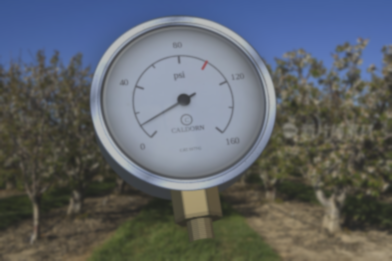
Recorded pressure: 10
